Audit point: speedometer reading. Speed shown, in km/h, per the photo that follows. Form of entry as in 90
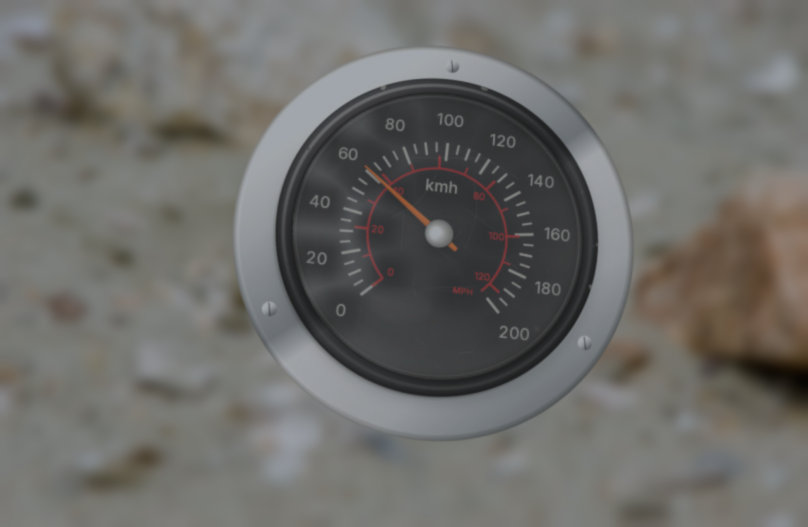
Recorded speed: 60
